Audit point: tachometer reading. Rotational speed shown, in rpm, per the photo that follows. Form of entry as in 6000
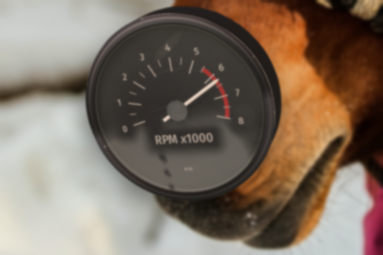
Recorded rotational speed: 6250
